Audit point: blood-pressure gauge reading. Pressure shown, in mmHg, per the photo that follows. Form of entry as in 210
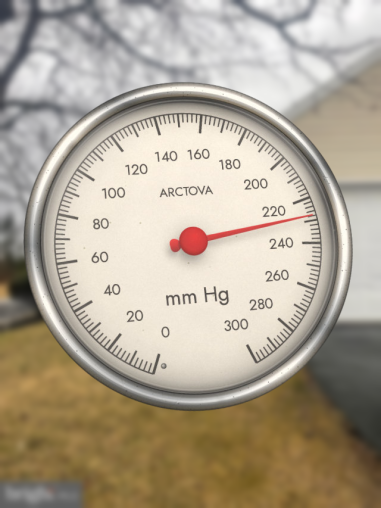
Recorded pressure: 228
